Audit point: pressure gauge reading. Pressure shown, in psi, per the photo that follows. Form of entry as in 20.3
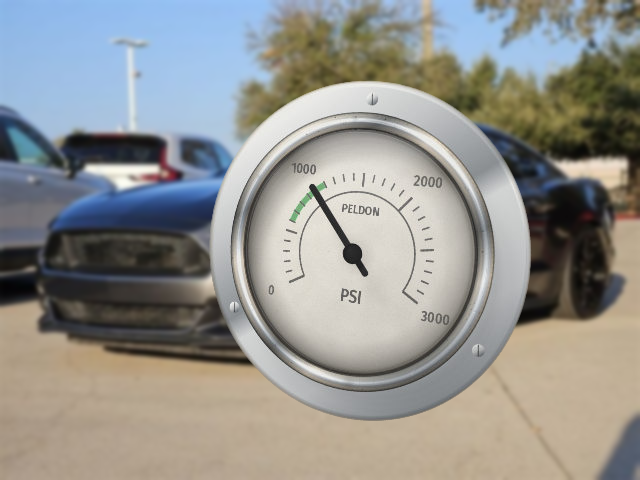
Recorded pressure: 1000
